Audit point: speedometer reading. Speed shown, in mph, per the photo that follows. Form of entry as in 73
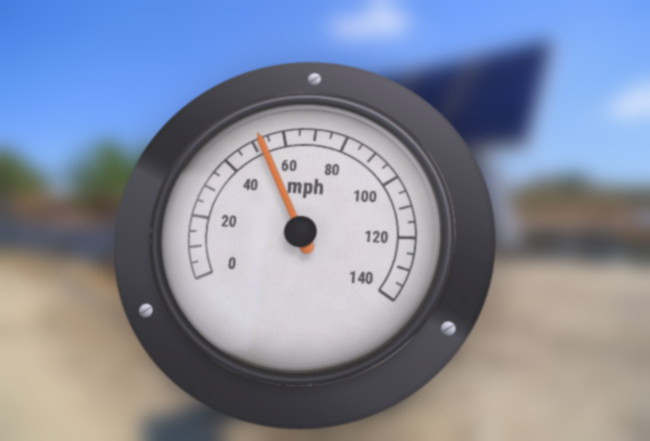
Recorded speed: 52.5
